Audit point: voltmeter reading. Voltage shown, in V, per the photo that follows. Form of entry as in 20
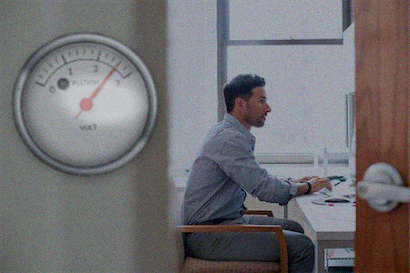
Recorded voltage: 2.6
